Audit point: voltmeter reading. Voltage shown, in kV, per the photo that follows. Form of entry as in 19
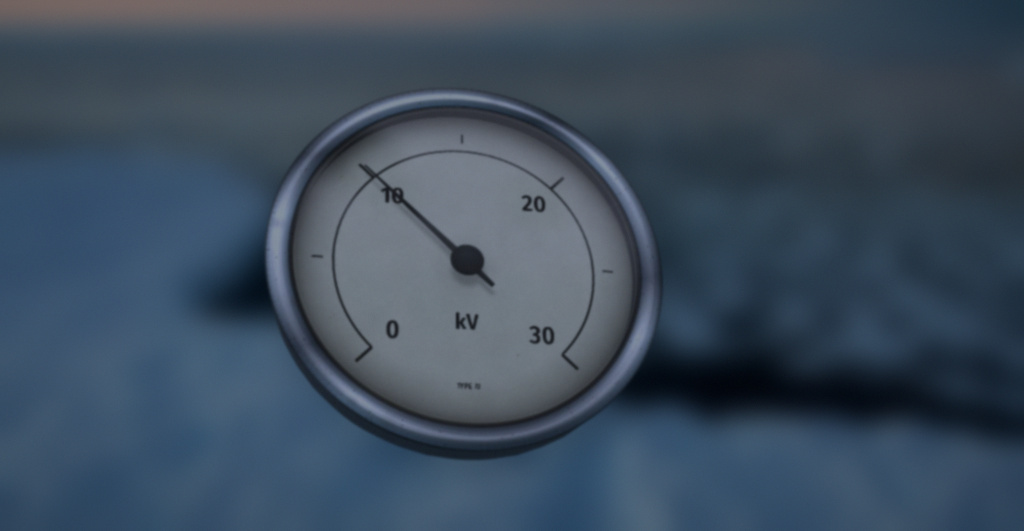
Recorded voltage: 10
